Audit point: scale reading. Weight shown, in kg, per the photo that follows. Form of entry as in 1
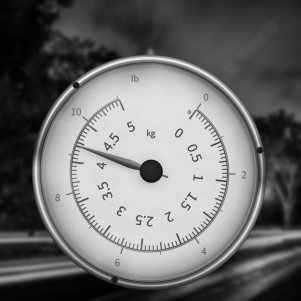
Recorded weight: 4.2
